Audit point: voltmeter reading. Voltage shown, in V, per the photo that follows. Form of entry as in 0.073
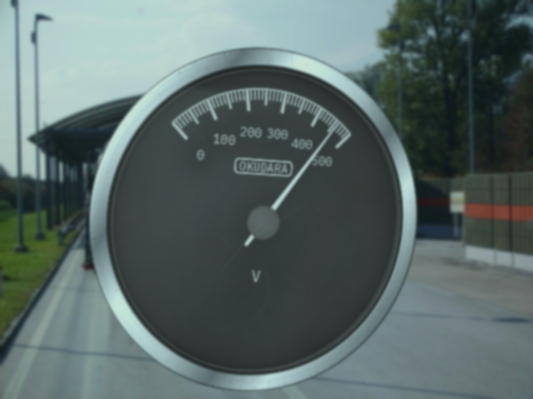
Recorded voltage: 450
